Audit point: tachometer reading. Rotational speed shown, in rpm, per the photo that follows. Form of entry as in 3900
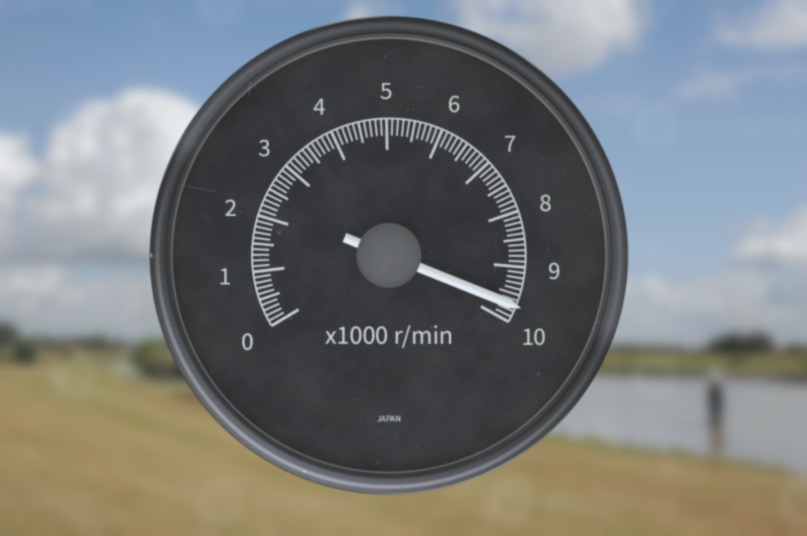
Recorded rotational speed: 9700
